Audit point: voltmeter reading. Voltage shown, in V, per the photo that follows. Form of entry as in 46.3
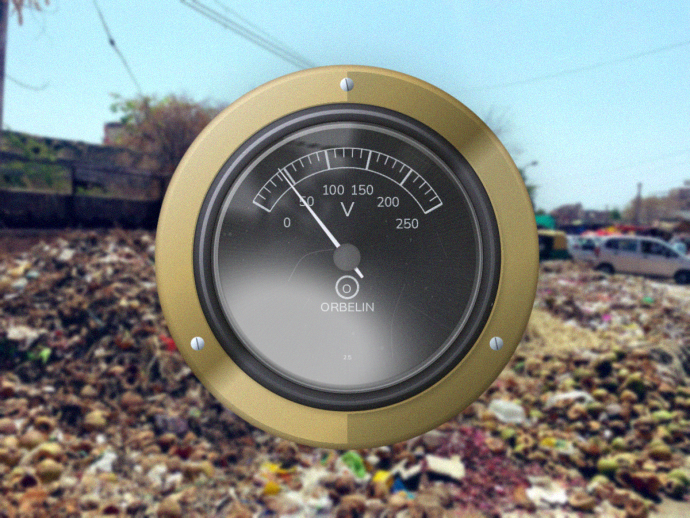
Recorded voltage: 45
